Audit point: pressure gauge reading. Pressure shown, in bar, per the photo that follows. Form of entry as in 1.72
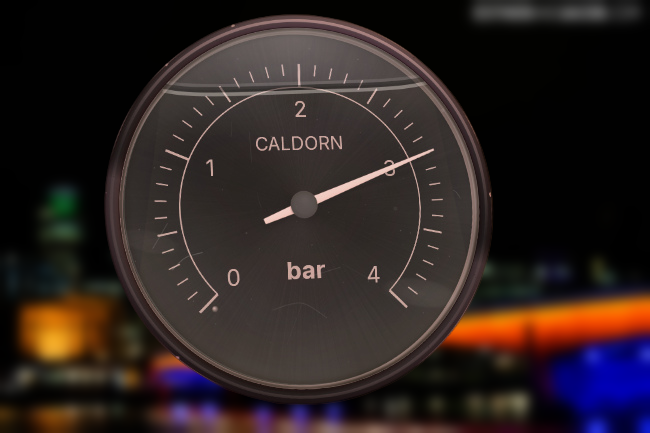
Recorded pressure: 3
